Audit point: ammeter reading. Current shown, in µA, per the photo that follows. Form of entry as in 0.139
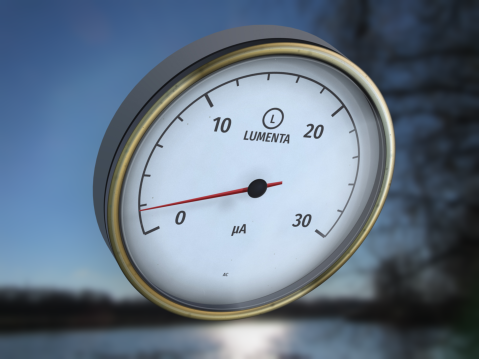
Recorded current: 2
